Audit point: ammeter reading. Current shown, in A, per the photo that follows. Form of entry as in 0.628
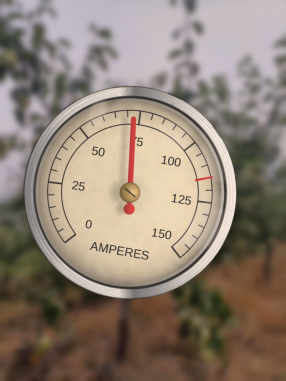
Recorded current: 72.5
